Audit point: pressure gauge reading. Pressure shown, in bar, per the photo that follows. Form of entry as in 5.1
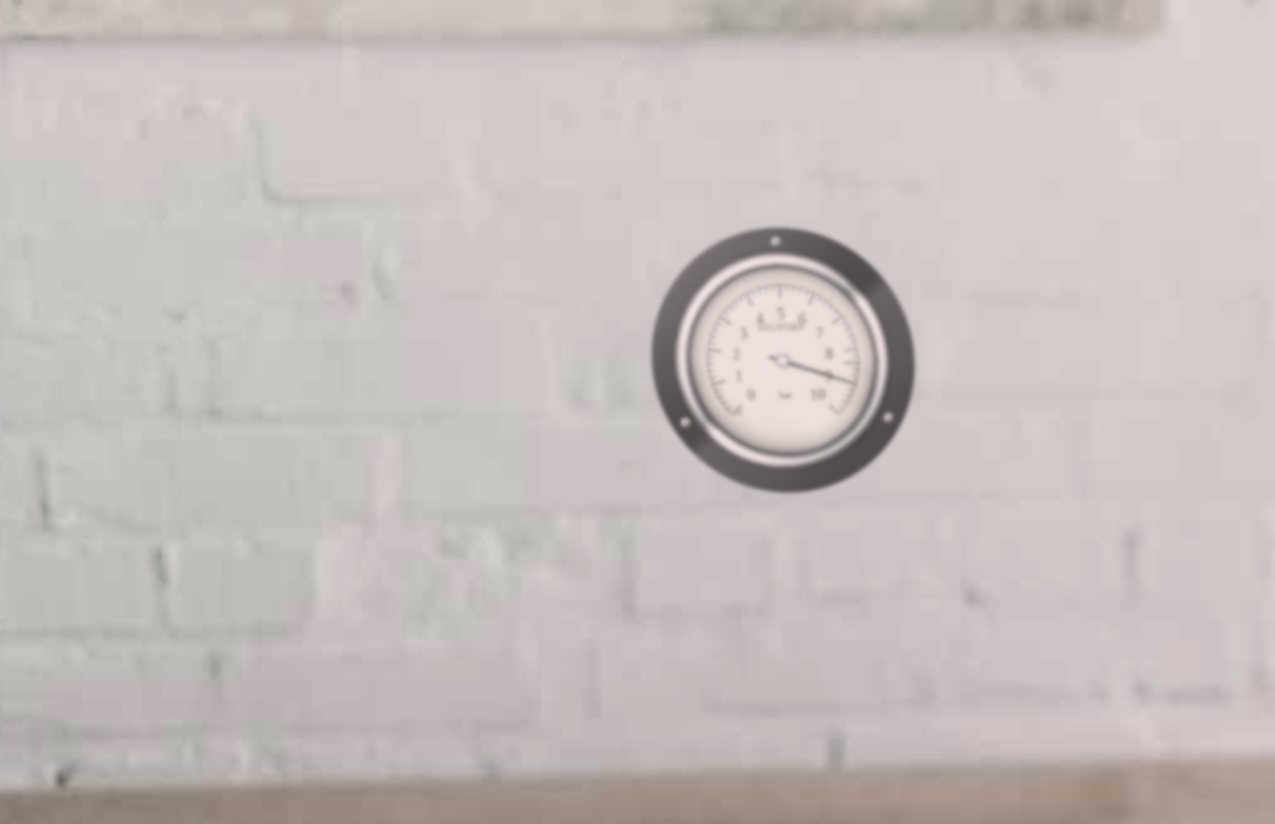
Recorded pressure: 9
